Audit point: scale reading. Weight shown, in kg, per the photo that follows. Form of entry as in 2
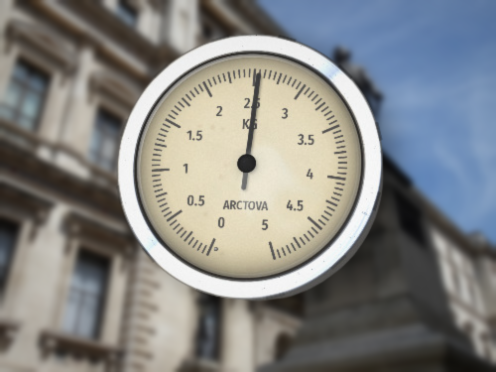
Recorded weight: 2.55
